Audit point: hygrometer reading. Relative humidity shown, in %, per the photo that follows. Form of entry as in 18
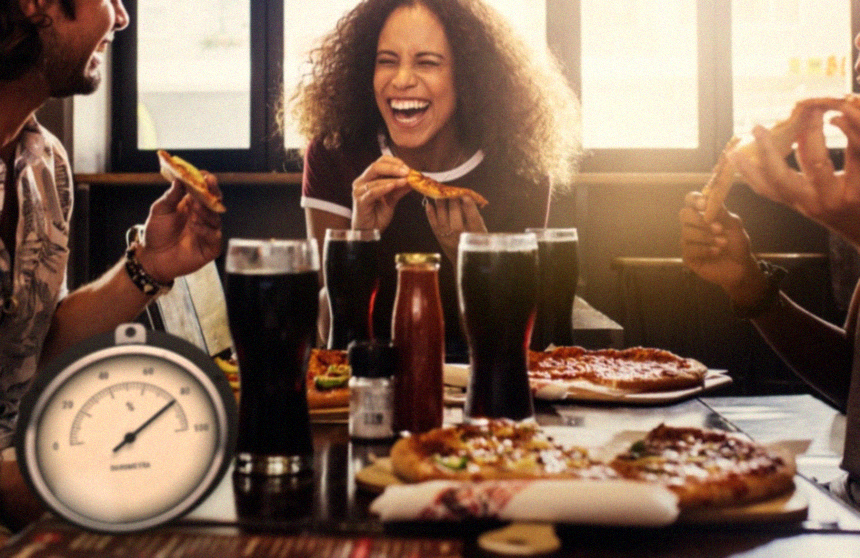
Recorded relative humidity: 80
